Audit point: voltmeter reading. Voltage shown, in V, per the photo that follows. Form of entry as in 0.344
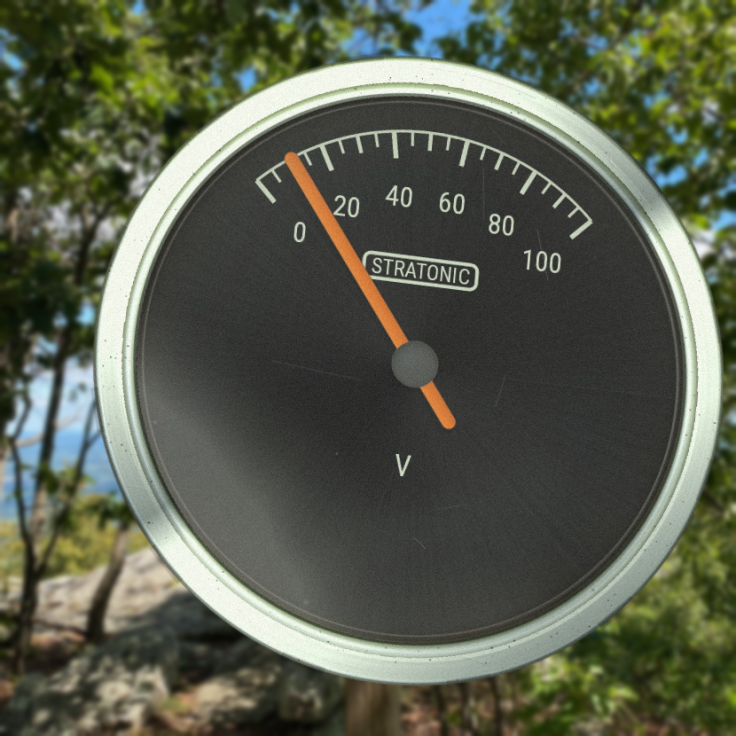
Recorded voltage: 10
